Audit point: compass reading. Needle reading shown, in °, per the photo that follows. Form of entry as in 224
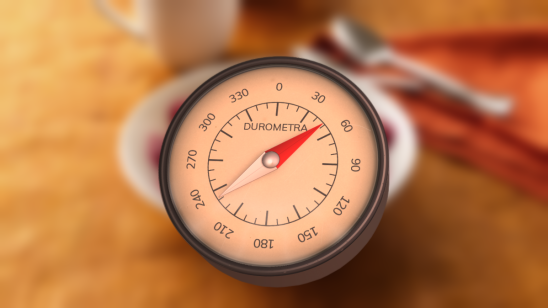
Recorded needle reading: 50
